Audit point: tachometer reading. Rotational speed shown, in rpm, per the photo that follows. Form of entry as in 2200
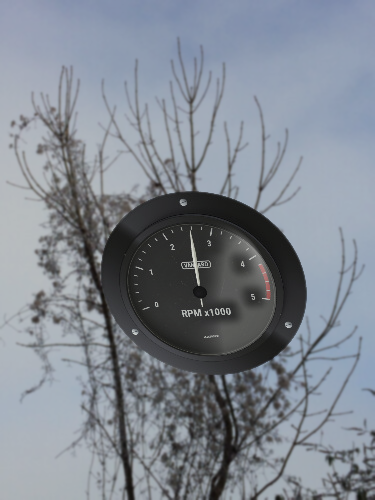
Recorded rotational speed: 2600
